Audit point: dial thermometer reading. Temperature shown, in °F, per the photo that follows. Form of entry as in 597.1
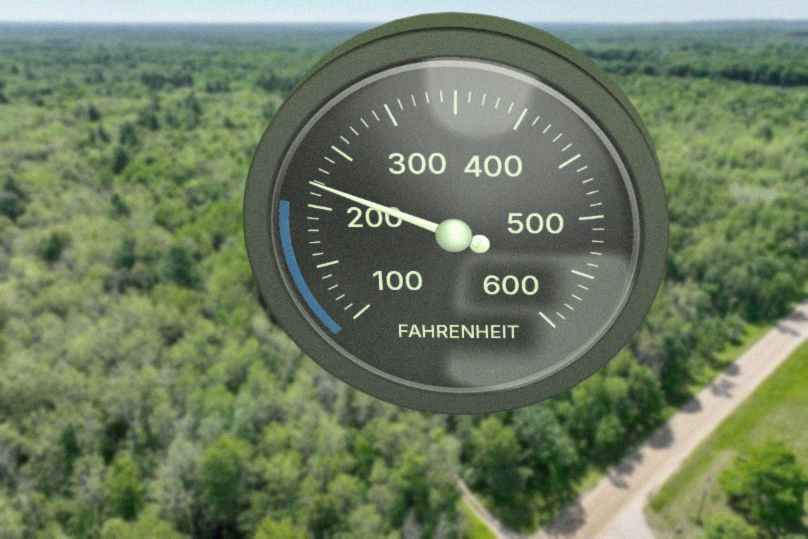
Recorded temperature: 220
